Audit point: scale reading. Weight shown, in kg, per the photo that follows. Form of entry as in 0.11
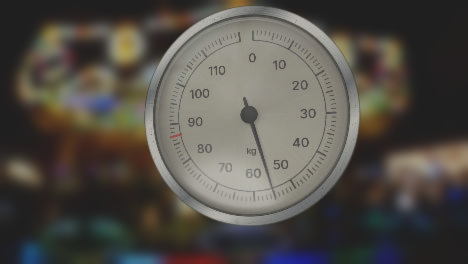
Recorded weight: 55
